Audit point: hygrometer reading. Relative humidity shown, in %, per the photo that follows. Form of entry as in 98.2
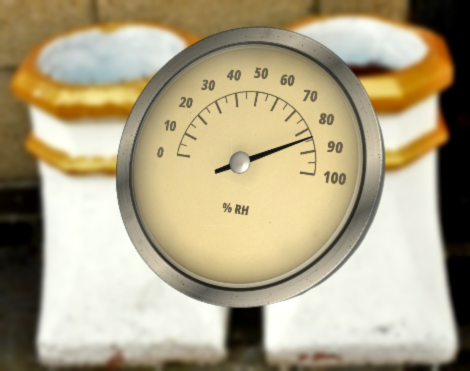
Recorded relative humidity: 85
